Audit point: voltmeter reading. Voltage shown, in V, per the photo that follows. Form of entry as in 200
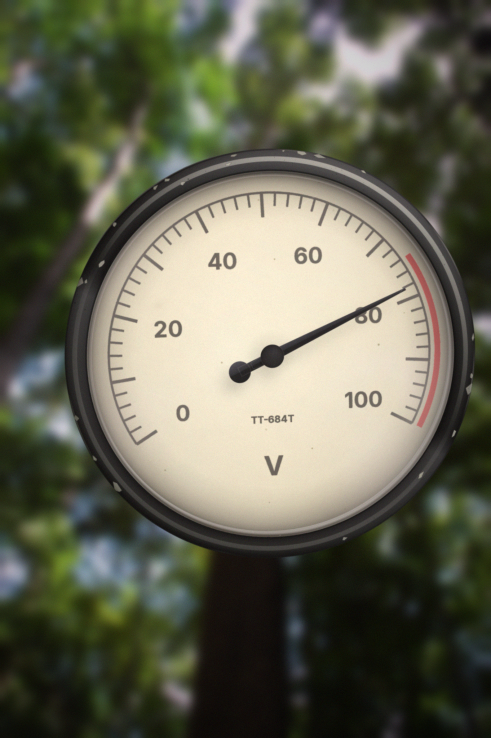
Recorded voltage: 78
